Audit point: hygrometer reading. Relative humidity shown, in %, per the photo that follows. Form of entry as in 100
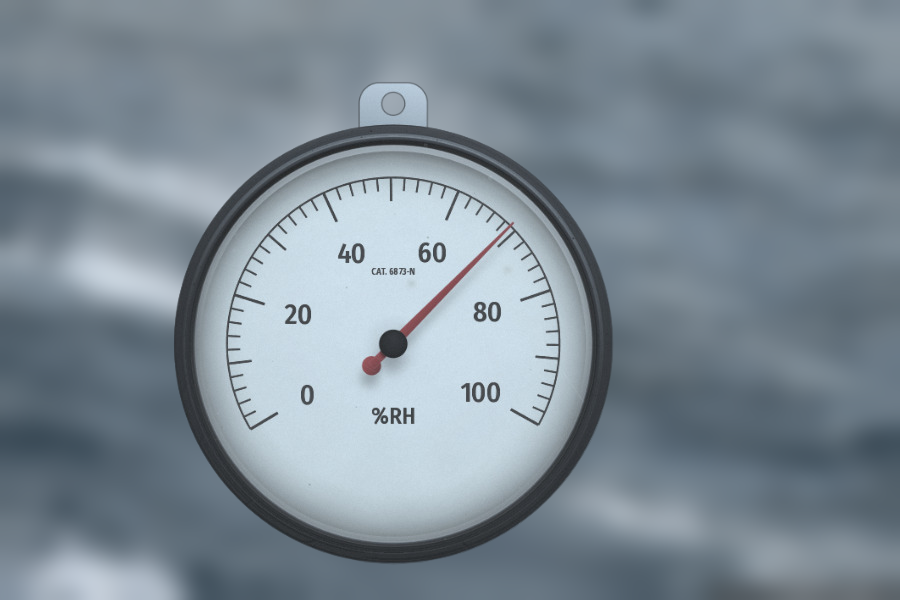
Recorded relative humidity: 69
